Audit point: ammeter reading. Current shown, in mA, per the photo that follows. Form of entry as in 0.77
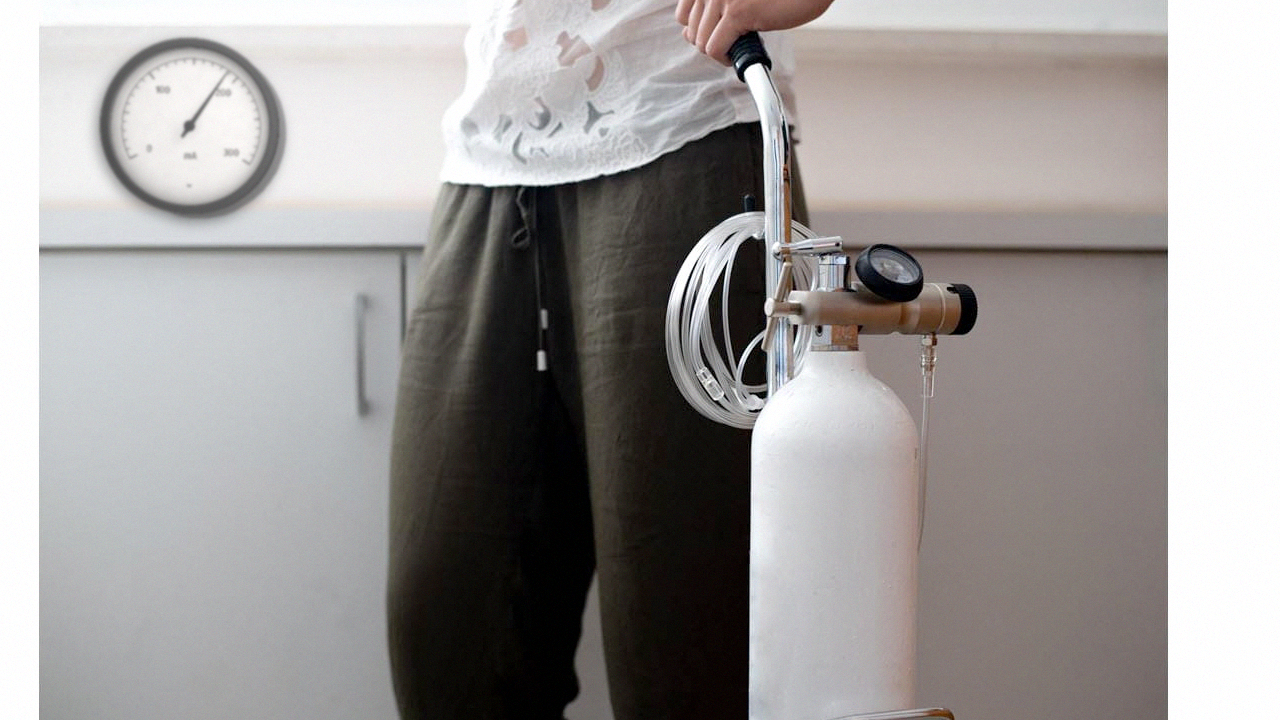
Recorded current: 190
